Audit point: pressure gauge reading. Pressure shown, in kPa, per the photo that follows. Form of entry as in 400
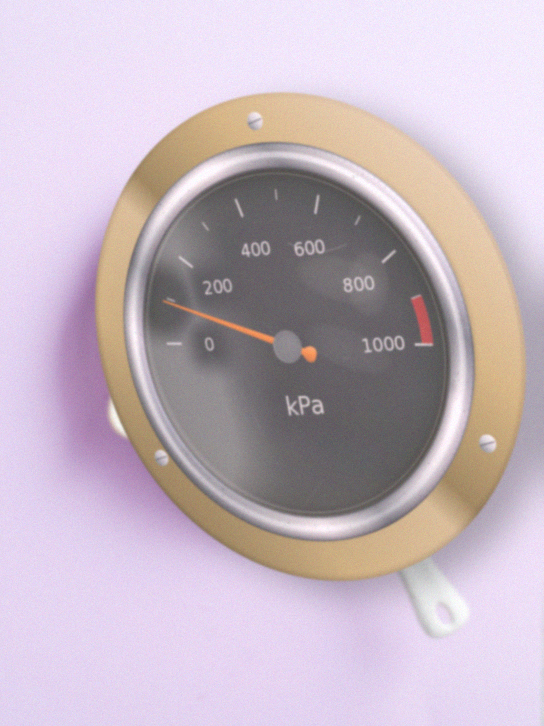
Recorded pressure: 100
